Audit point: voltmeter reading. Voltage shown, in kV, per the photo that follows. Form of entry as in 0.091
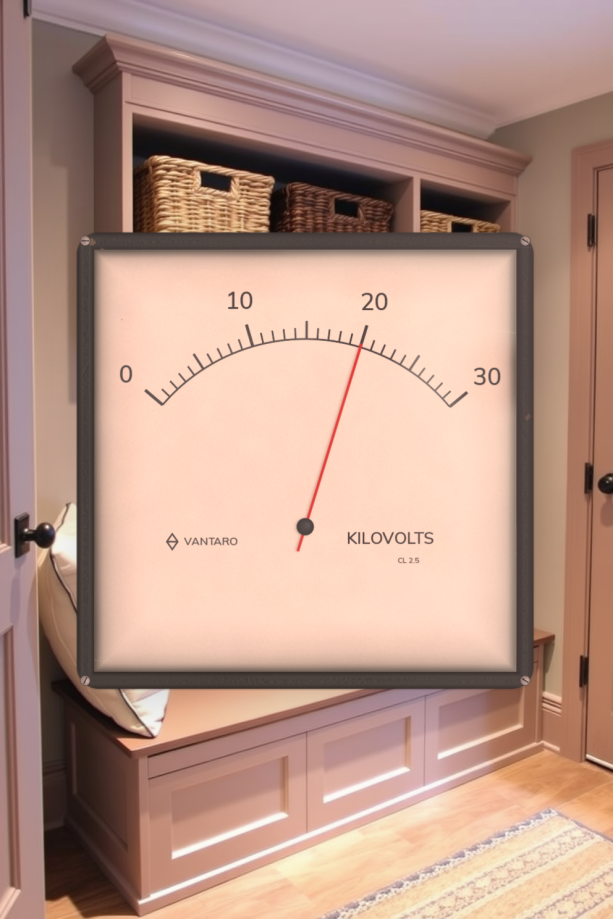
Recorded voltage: 20
